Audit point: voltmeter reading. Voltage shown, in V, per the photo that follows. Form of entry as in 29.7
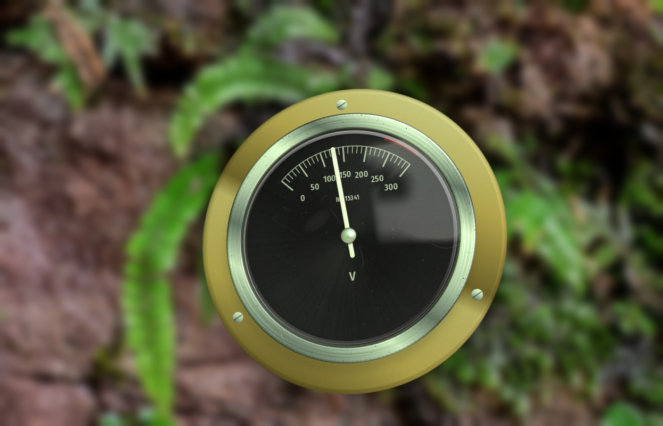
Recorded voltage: 130
